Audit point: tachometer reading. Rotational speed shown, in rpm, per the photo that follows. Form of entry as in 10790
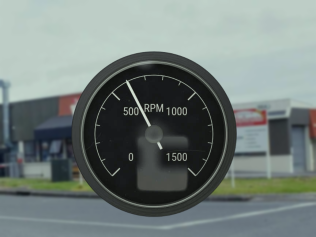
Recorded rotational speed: 600
